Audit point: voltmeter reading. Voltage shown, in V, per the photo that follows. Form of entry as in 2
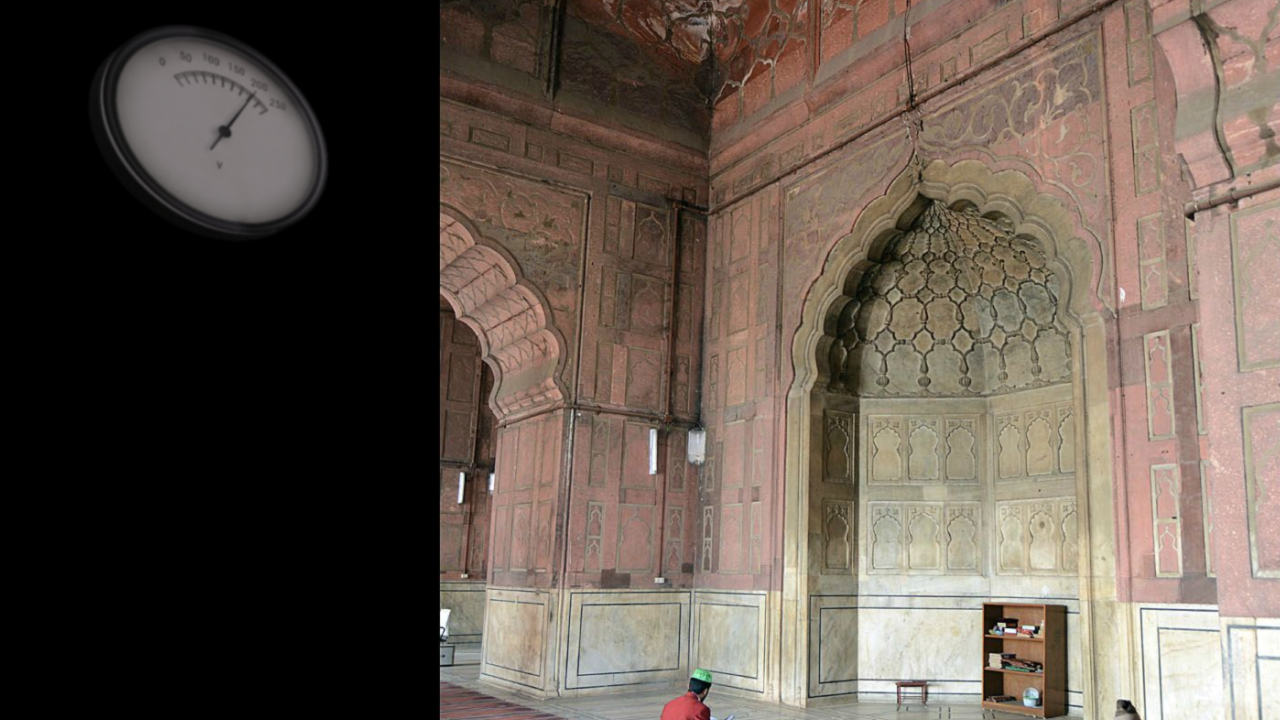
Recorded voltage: 200
